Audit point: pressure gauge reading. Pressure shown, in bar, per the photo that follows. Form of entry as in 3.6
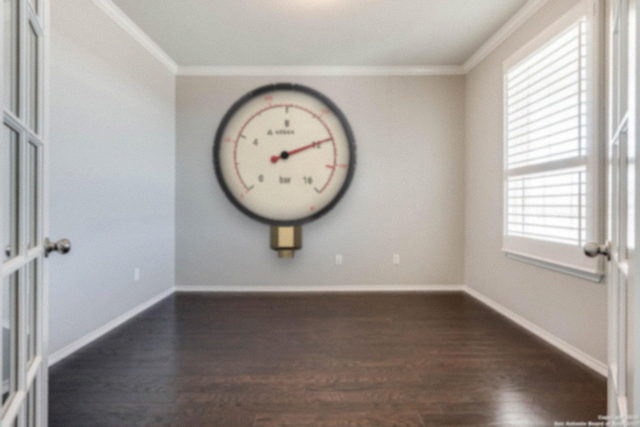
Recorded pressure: 12
